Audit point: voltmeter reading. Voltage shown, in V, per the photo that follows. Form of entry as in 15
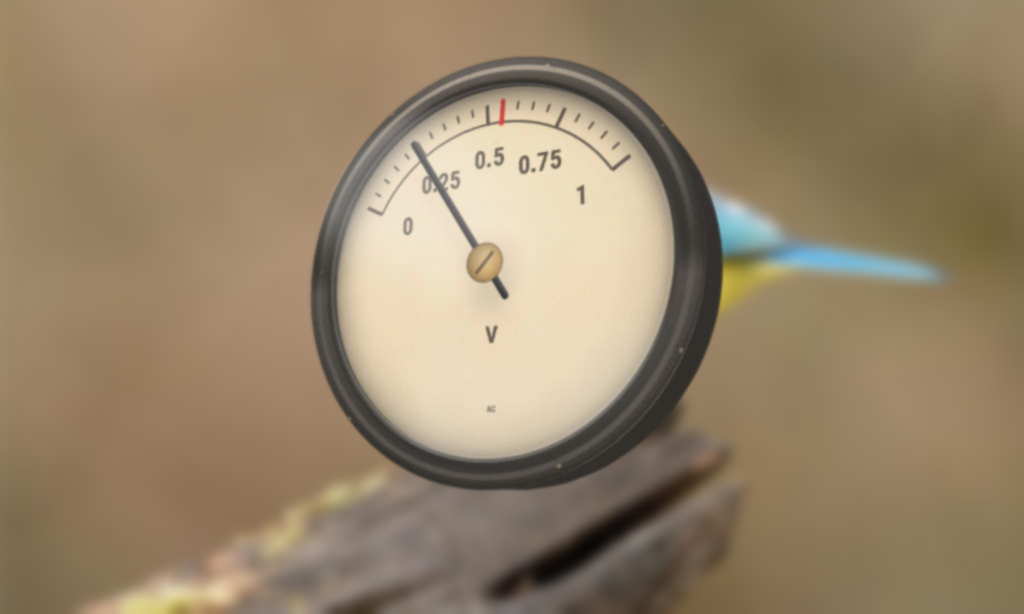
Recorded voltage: 0.25
